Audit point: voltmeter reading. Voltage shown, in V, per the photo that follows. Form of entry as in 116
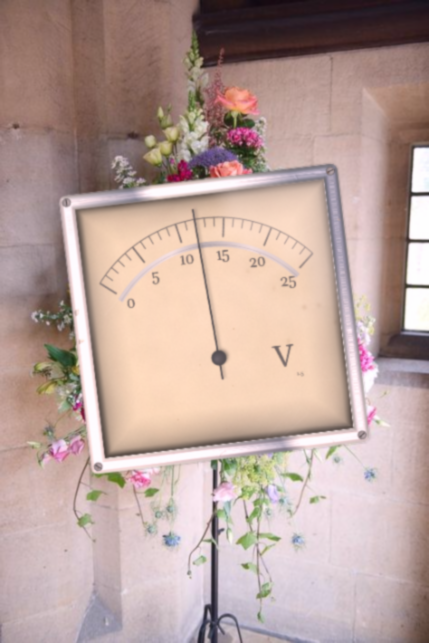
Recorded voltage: 12
